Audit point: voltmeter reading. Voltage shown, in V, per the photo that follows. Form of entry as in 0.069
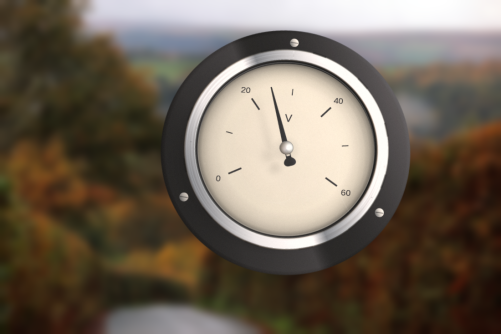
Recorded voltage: 25
